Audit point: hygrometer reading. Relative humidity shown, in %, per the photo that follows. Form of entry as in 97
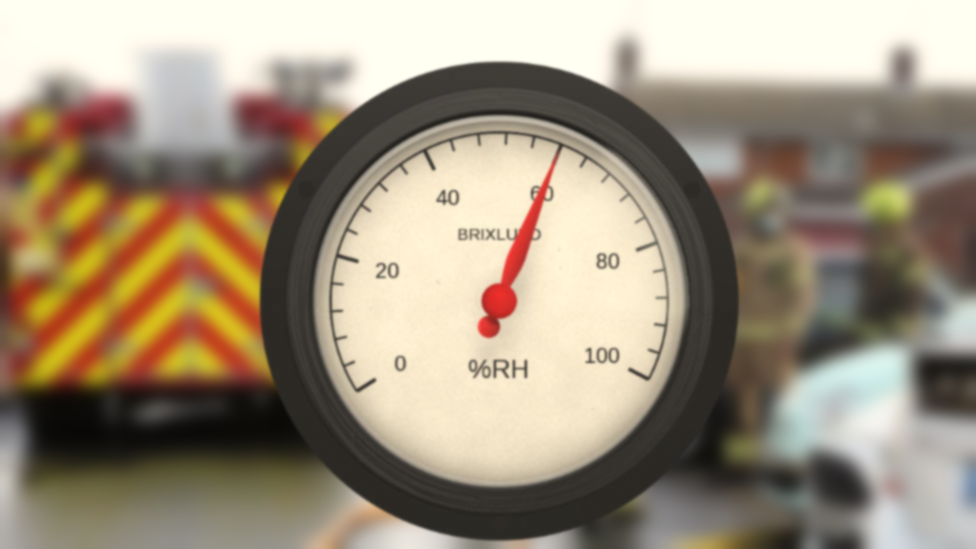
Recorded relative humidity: 60
